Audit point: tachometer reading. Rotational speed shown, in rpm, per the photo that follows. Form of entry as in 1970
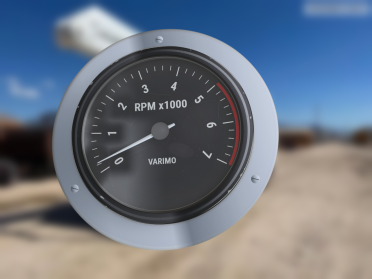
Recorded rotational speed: 200
